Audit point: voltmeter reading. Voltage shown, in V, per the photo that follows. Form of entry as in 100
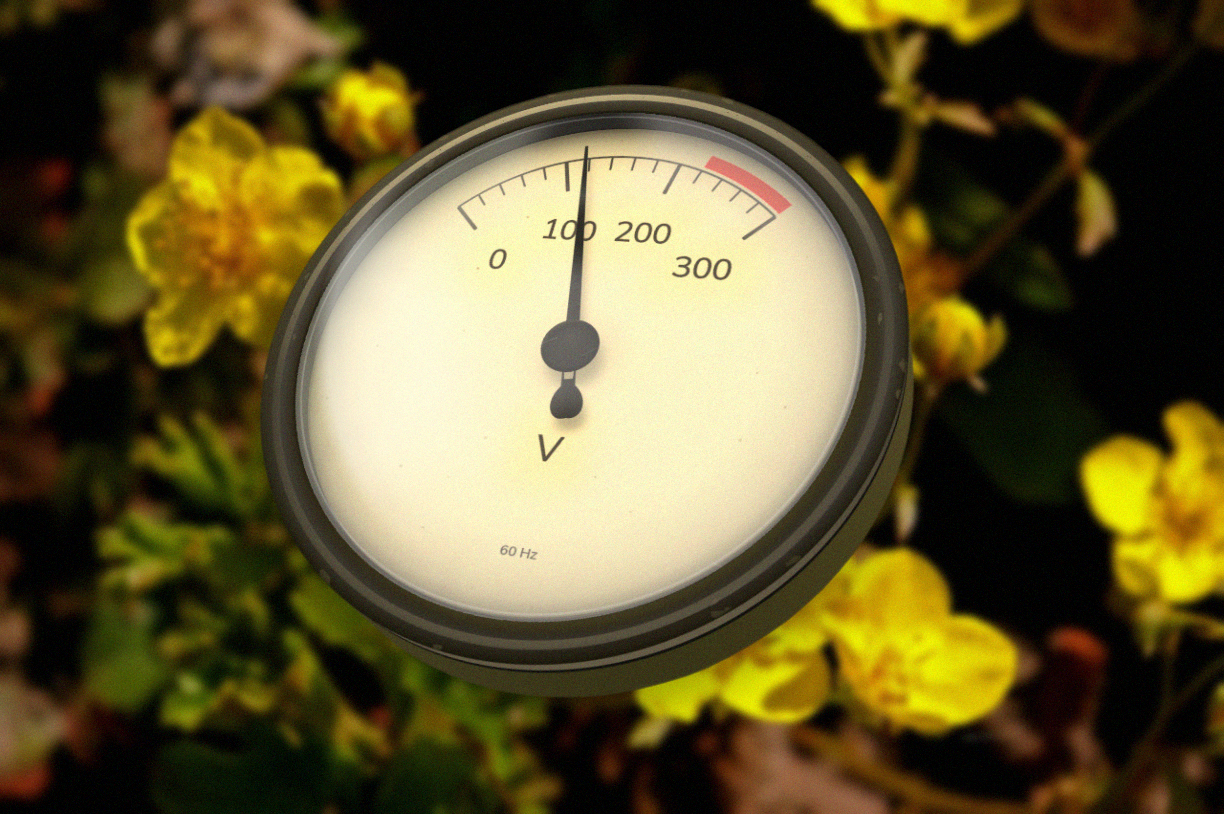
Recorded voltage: 120
